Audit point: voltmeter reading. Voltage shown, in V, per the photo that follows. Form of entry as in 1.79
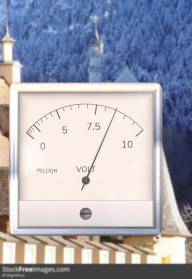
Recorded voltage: 8.5
